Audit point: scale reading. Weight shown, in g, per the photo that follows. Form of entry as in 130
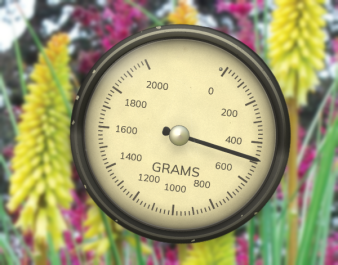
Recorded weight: 480
